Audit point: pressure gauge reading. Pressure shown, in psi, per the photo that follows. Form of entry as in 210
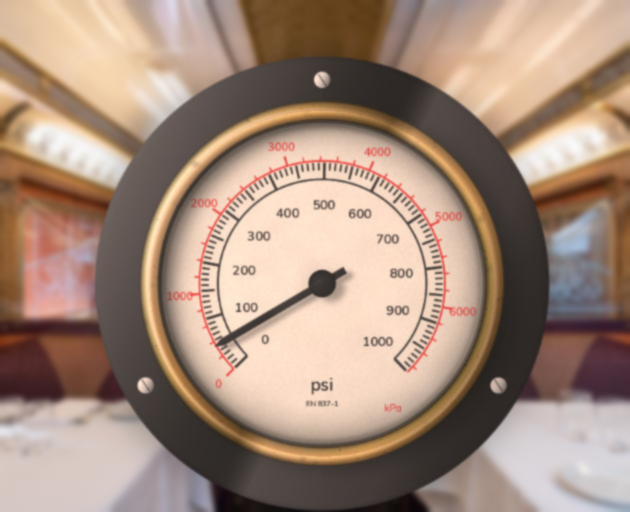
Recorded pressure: 50
